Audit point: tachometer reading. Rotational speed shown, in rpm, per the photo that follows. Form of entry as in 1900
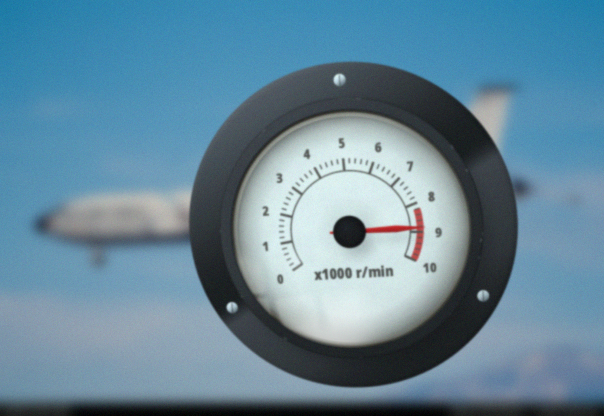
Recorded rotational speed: 8800
